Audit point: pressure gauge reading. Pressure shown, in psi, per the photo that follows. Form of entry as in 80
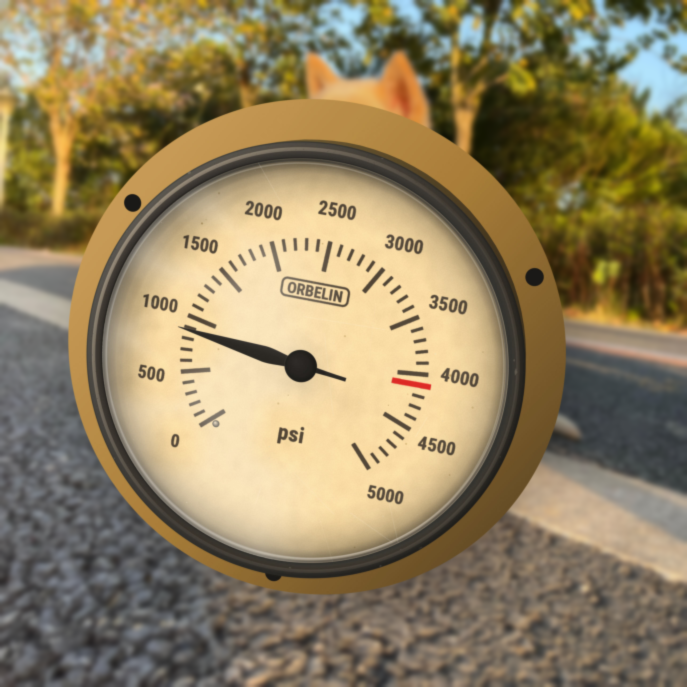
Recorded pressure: 900
